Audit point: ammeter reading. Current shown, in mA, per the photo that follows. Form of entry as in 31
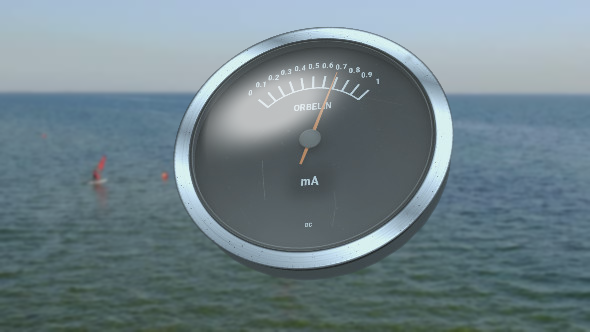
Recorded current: 0.7
